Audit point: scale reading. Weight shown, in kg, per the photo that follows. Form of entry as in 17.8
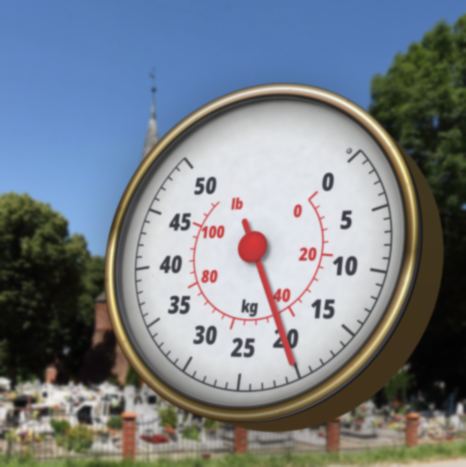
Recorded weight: 20
